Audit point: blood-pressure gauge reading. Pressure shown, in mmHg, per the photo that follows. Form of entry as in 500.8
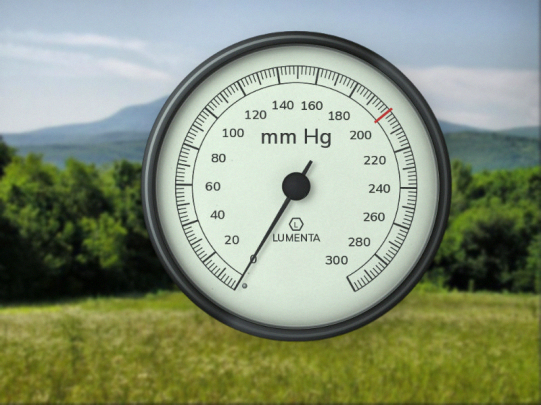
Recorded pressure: 0
